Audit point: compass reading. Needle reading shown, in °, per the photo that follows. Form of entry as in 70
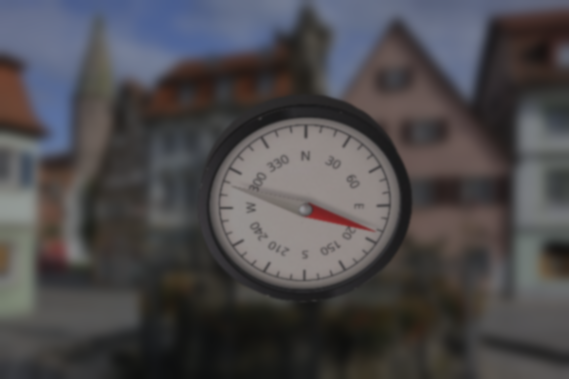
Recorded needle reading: 110
